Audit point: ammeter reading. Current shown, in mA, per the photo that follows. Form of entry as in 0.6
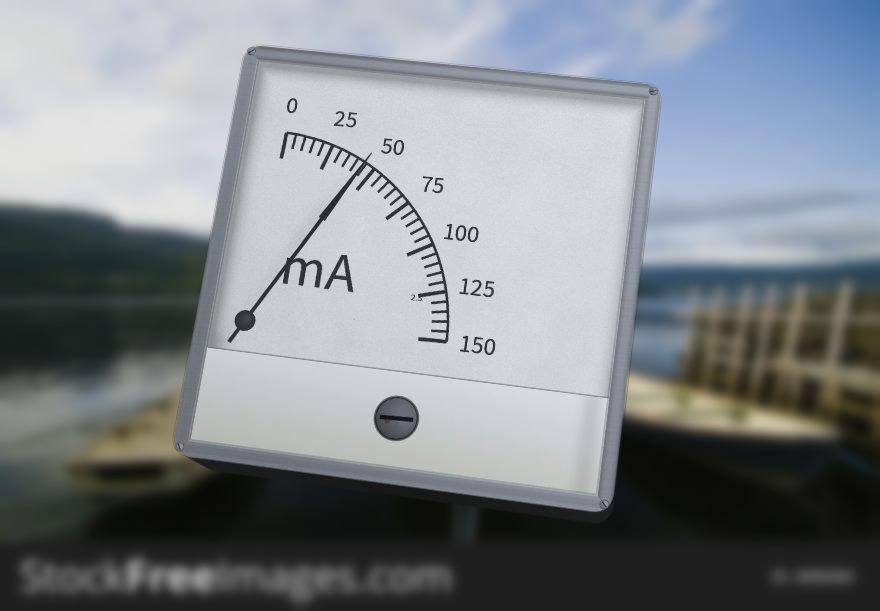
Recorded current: 45
